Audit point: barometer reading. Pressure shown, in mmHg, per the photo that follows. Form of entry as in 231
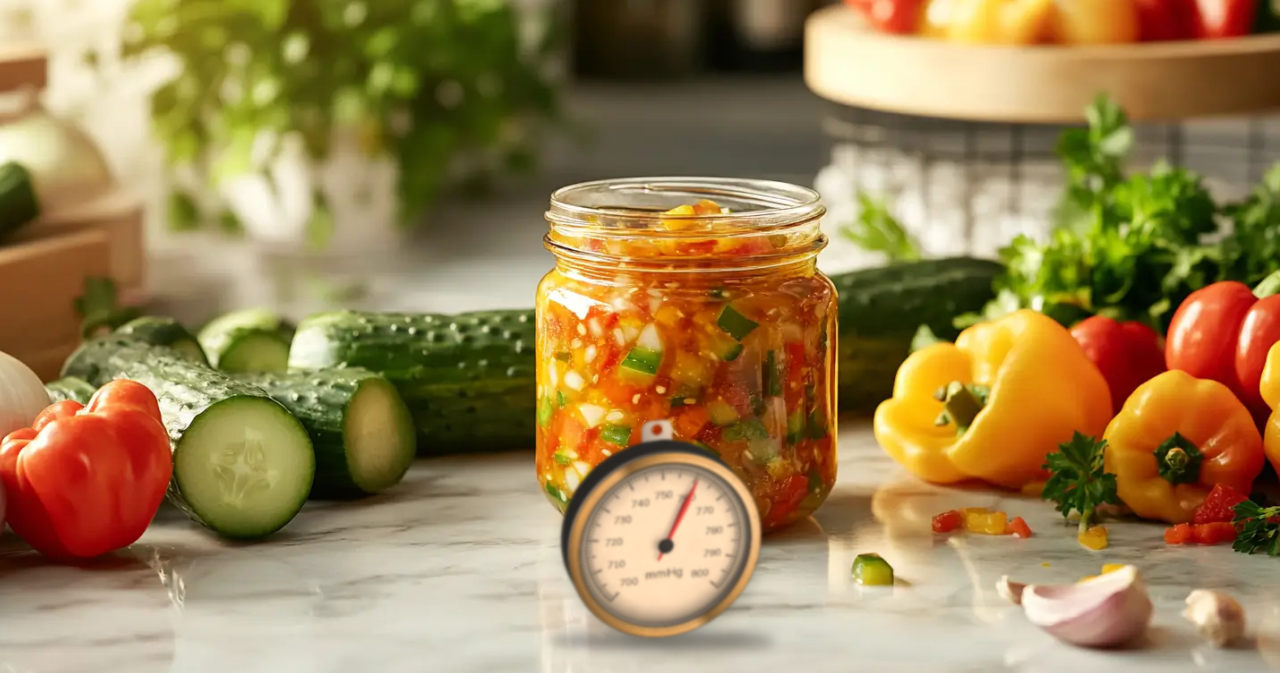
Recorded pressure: 760
